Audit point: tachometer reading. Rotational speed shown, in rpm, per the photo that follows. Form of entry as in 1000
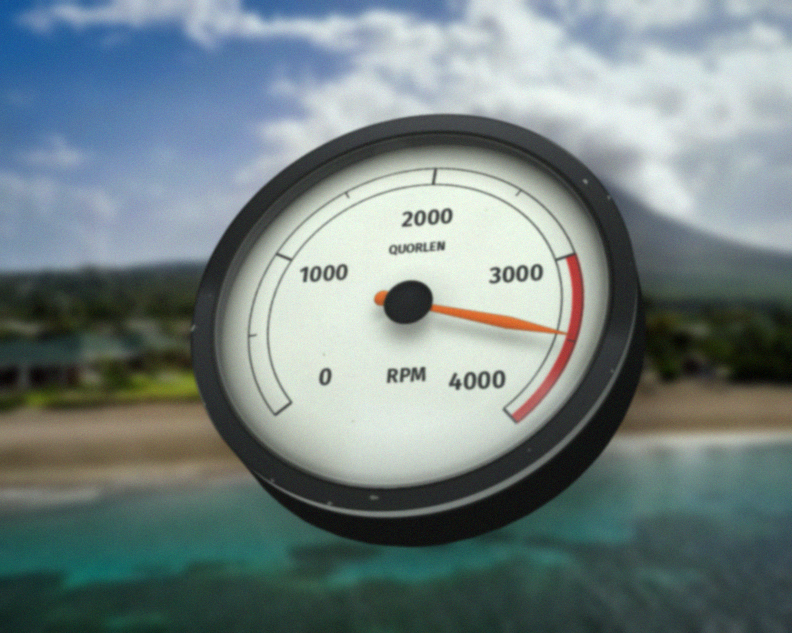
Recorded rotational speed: 3500
